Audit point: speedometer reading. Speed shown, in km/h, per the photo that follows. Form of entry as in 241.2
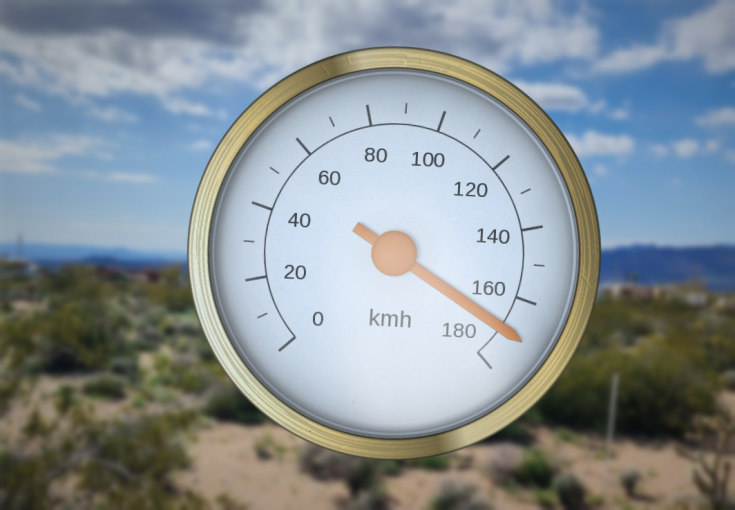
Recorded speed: 170
